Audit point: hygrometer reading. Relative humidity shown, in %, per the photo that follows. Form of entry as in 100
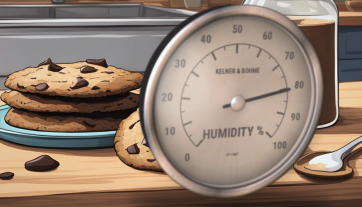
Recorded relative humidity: 80
